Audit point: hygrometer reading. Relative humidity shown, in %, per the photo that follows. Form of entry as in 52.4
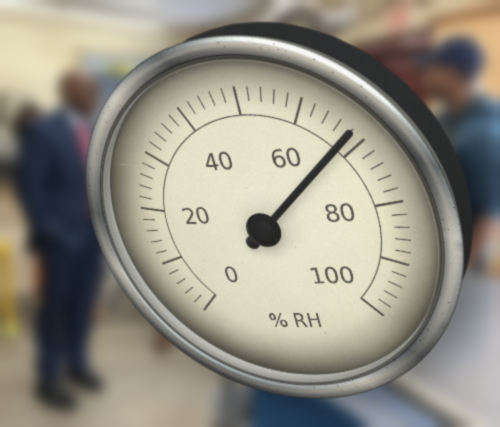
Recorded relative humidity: 68
